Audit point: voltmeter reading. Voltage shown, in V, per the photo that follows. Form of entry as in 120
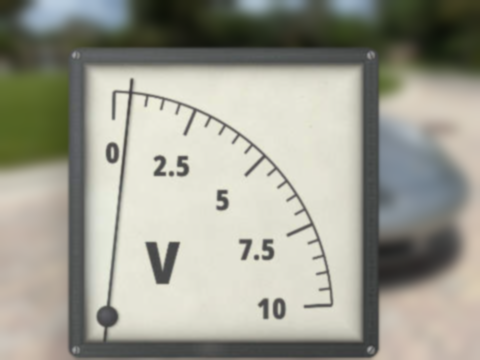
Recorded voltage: 0.5
